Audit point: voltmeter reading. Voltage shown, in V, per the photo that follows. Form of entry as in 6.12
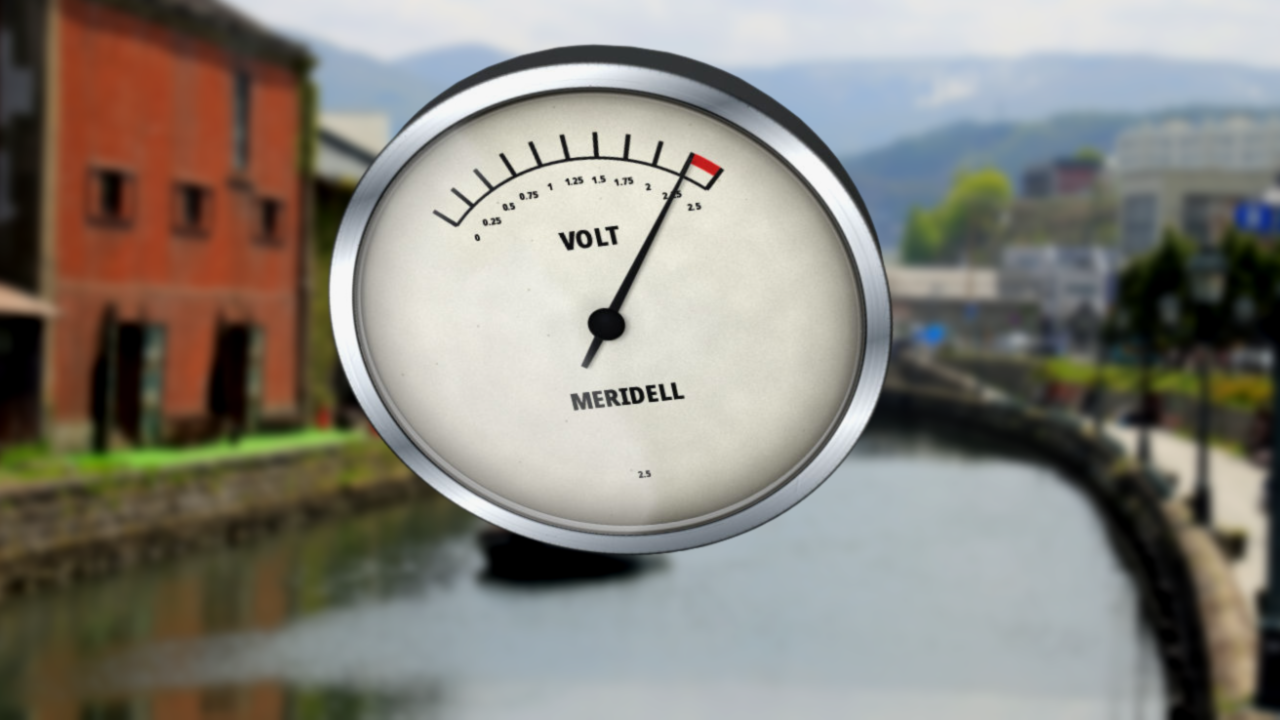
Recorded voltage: 2.25
